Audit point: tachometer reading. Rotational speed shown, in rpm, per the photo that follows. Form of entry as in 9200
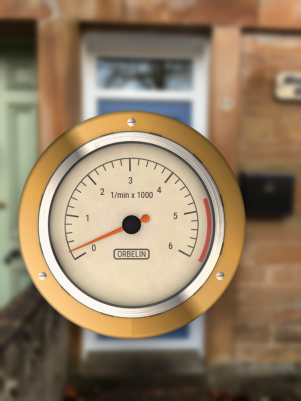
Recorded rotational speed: 200
